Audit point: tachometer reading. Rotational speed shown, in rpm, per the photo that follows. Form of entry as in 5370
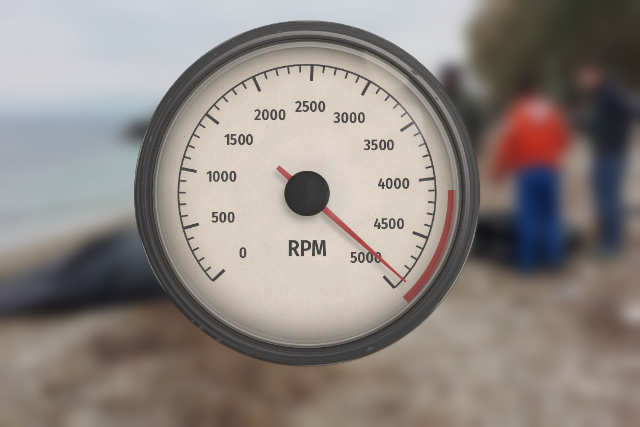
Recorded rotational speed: 4900
